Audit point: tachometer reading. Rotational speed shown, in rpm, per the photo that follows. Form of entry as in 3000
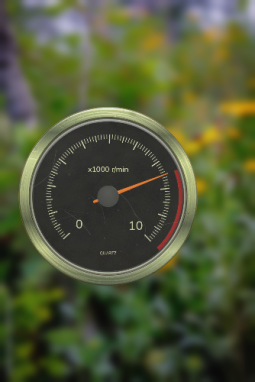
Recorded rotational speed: 7500
